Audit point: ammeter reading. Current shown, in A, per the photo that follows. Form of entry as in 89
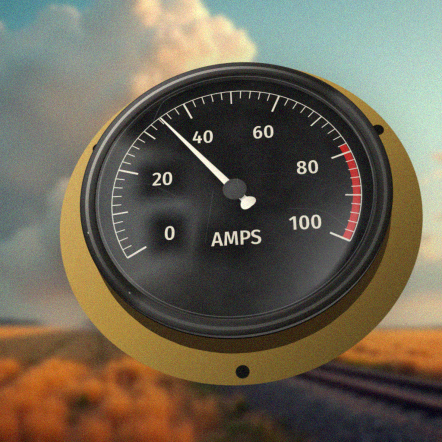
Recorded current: 34
